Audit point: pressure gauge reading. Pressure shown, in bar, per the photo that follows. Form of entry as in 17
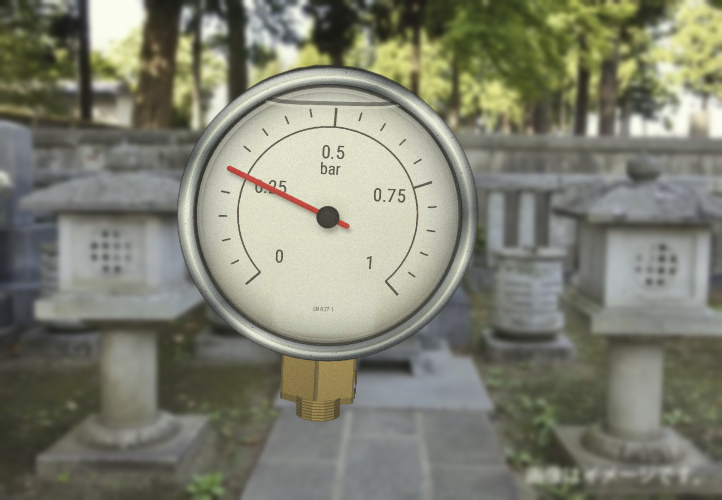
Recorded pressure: 0.25
